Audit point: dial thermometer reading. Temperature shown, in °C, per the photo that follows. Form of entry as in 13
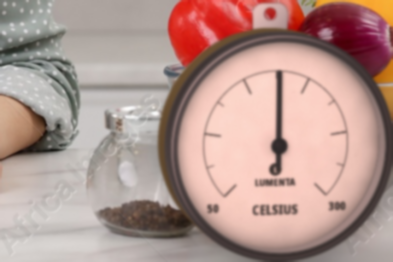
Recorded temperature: 175
